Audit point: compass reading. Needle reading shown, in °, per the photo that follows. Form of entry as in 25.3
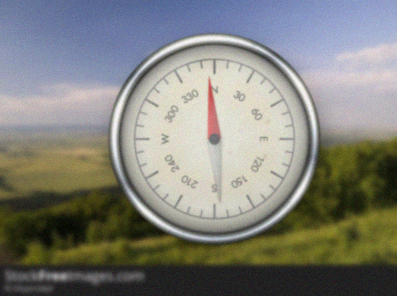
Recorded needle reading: 355
